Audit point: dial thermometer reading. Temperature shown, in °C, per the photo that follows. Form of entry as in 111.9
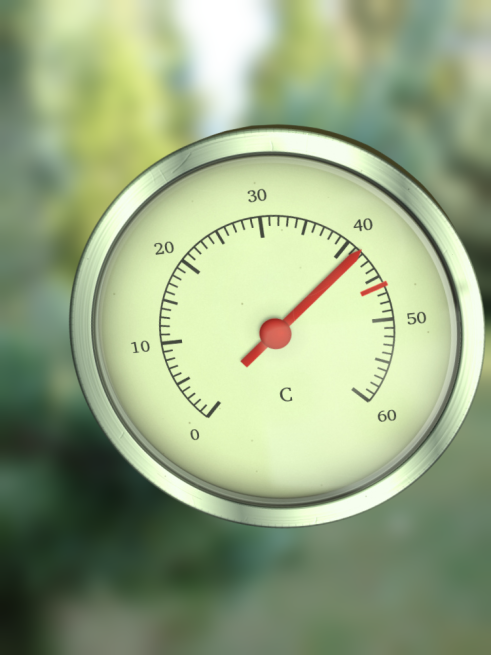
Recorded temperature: 41.5
